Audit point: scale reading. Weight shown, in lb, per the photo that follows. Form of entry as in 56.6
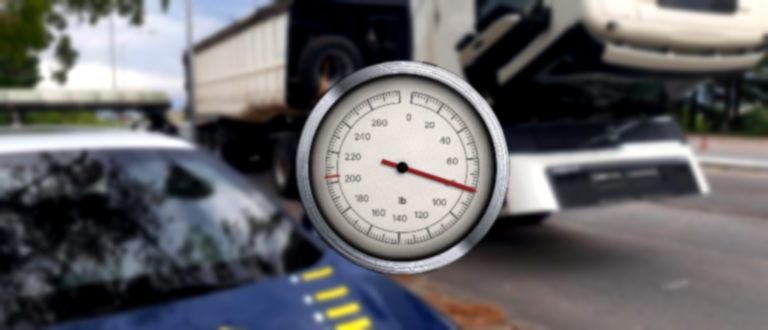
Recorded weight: 80
